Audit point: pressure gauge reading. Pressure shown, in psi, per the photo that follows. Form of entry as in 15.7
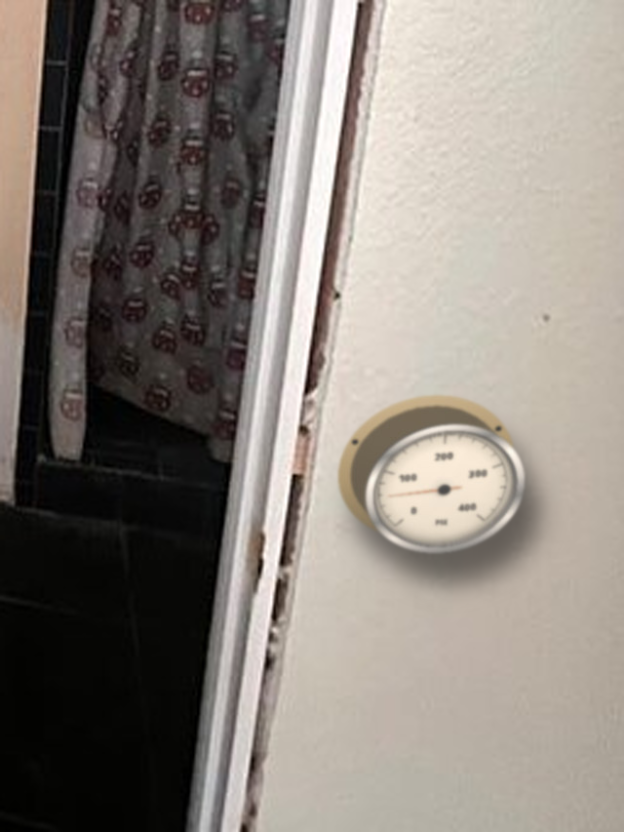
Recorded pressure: 60
